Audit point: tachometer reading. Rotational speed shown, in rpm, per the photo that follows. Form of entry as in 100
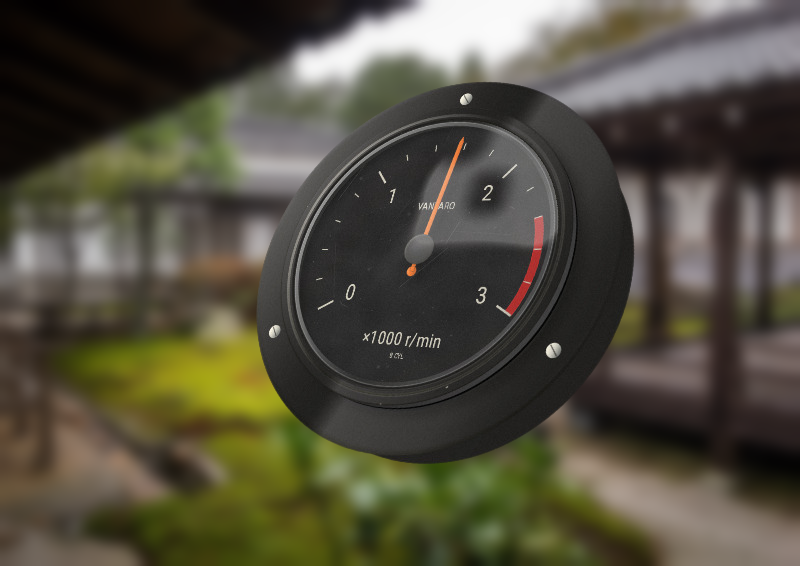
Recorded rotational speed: 1600
